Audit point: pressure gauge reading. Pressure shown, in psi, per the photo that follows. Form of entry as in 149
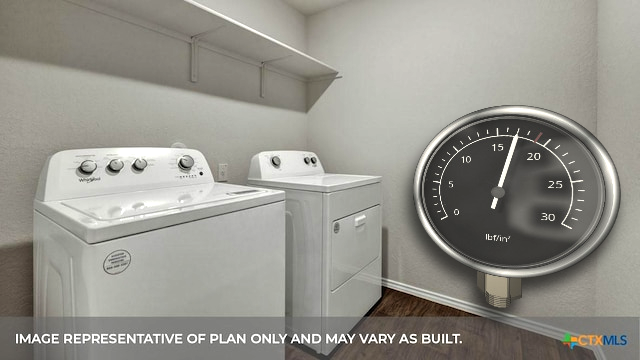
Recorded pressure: 17
